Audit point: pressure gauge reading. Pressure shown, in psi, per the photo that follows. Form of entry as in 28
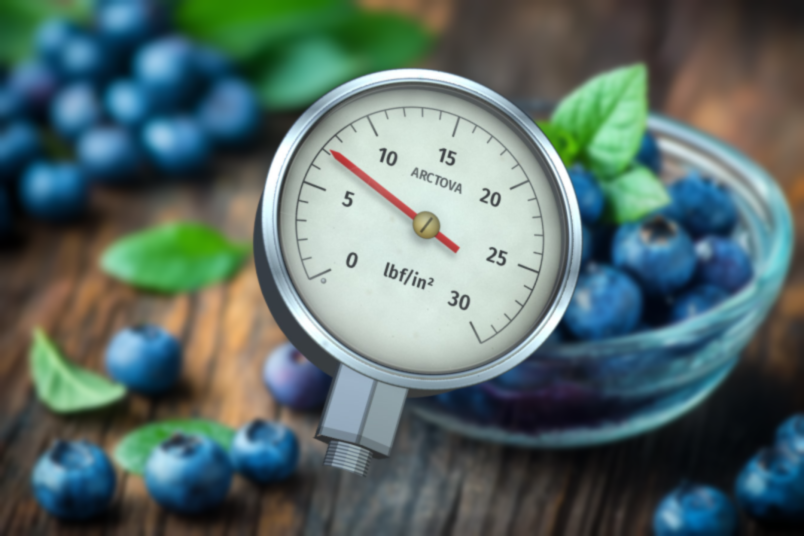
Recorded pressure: 7
